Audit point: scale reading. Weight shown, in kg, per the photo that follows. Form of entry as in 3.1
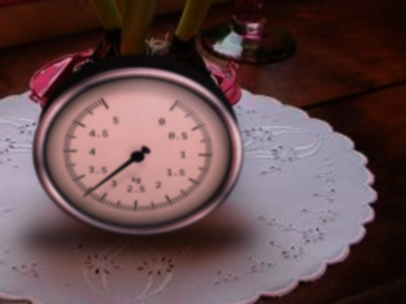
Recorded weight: 3.25
